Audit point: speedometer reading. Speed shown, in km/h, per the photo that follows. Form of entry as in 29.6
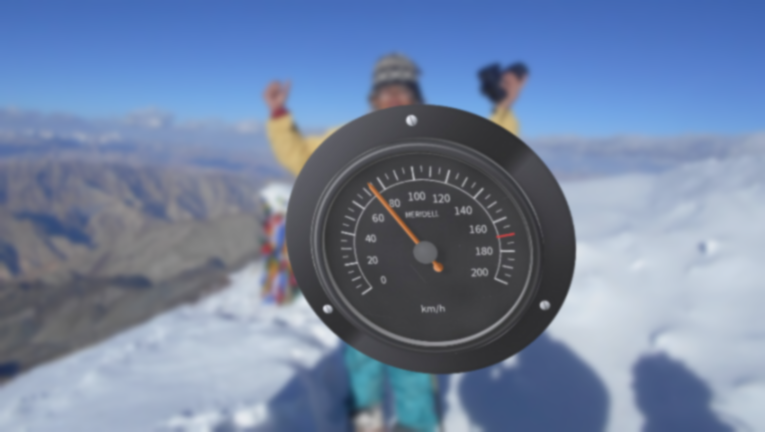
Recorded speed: 75
